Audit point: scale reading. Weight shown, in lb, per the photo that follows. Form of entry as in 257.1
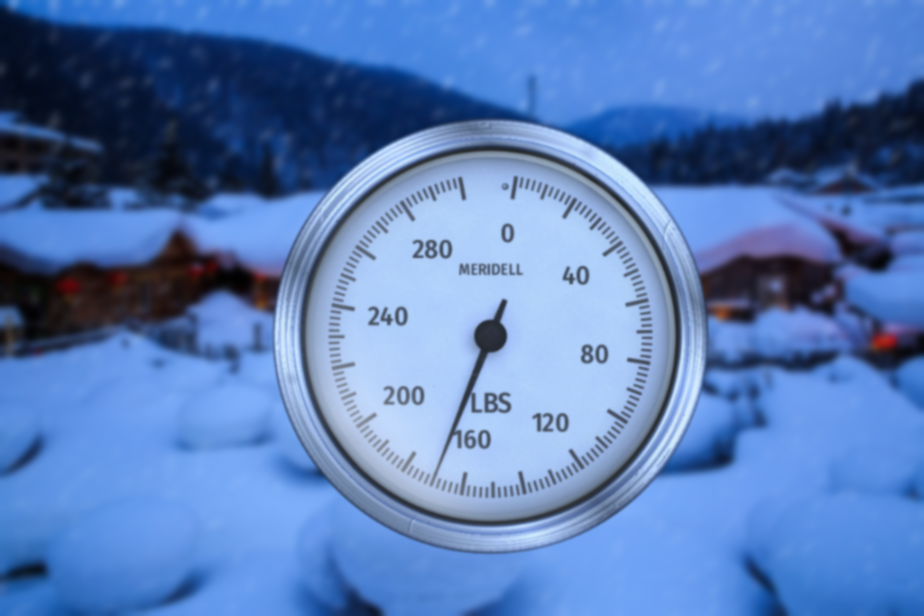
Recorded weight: 170
